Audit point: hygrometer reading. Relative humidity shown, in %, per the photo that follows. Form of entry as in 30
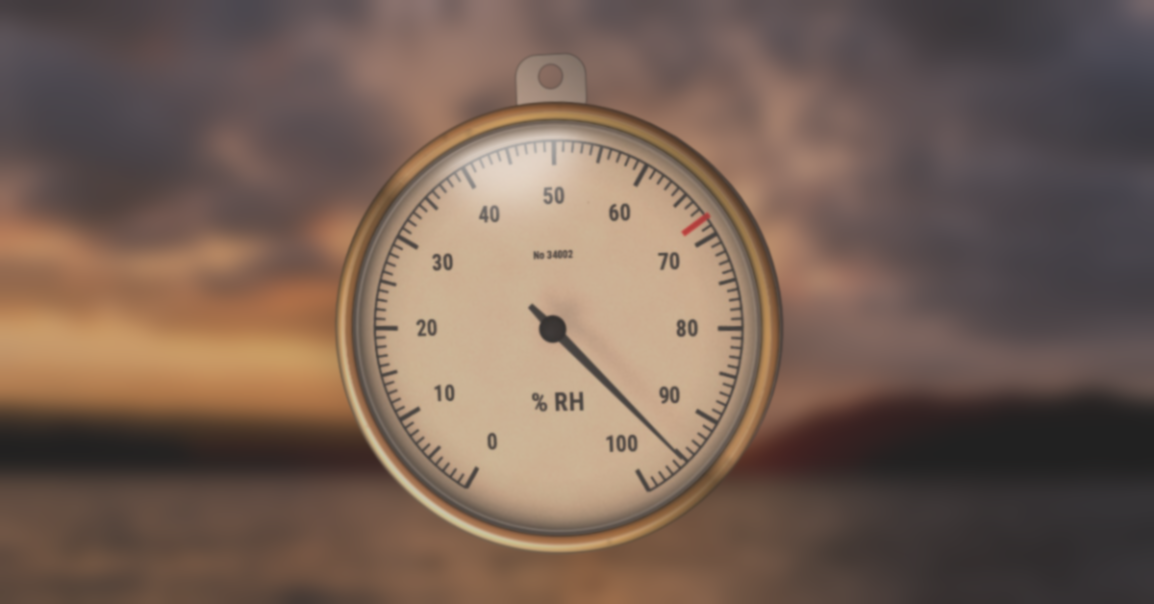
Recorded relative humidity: 95
